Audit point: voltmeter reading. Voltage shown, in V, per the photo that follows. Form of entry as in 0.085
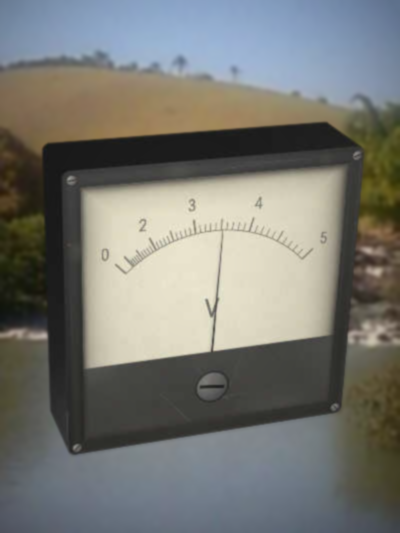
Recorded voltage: 3.5
